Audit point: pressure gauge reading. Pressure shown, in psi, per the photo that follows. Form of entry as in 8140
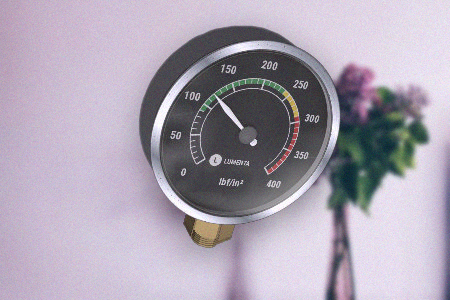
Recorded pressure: 120
